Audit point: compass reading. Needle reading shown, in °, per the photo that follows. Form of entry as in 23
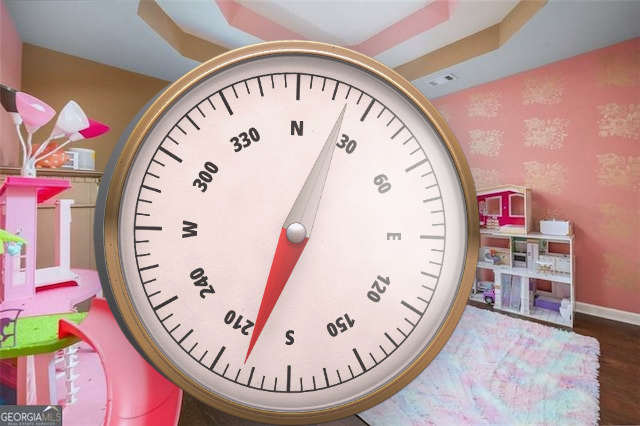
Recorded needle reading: 200
